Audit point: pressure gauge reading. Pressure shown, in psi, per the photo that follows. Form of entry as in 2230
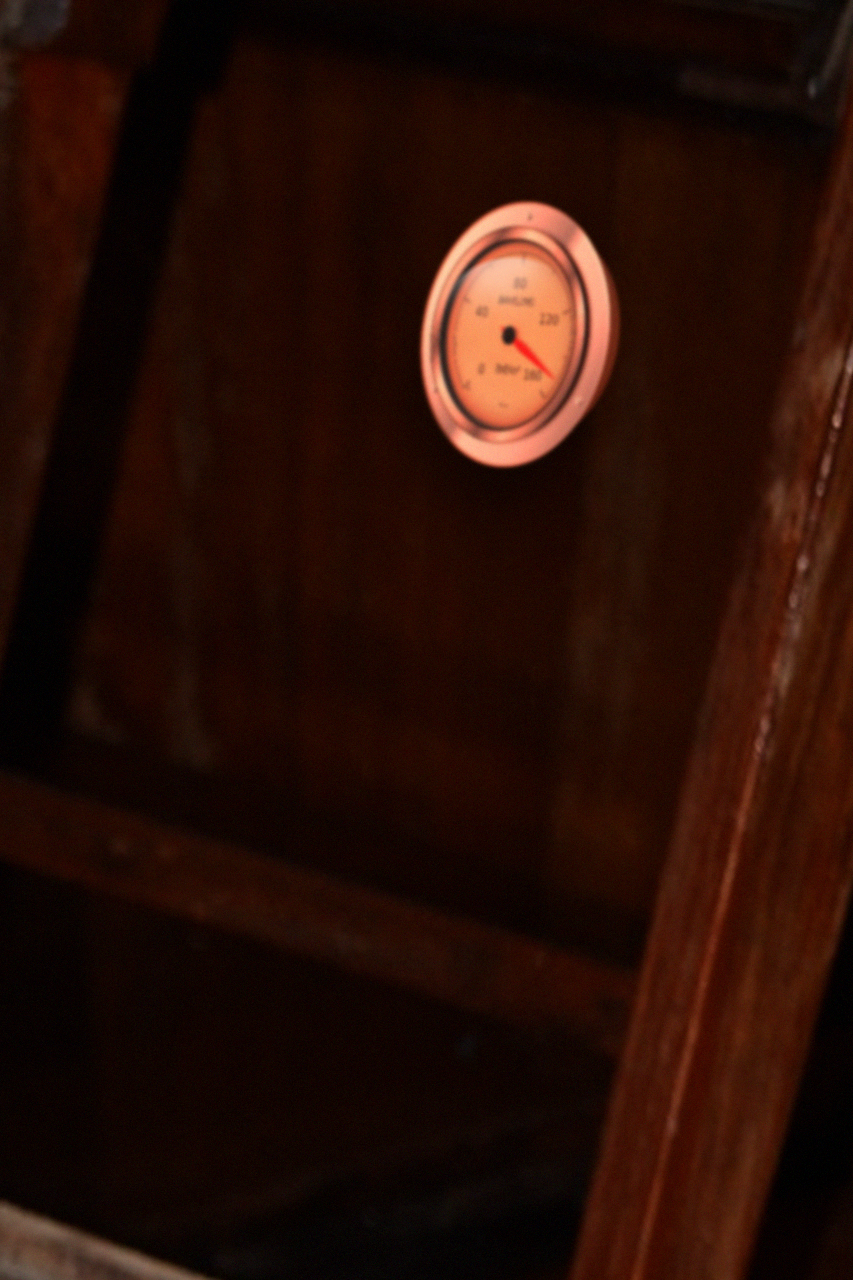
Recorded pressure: 150
